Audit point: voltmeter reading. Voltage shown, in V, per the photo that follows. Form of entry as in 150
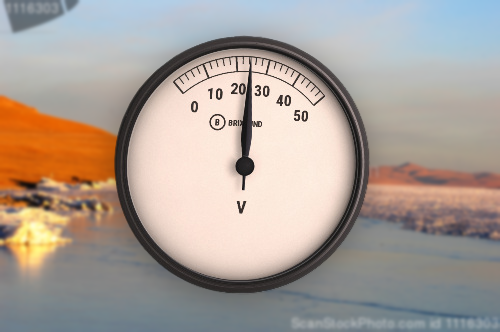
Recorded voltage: 24
